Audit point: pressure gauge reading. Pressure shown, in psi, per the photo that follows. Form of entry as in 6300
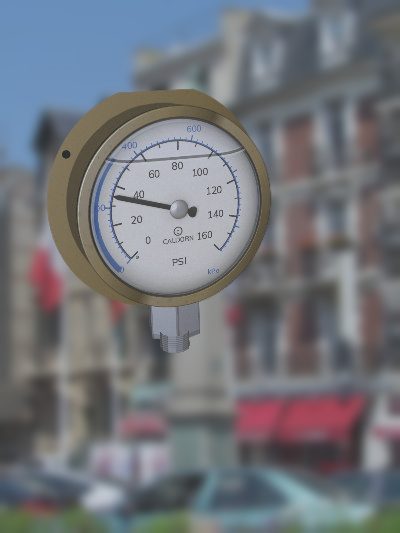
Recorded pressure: 35
